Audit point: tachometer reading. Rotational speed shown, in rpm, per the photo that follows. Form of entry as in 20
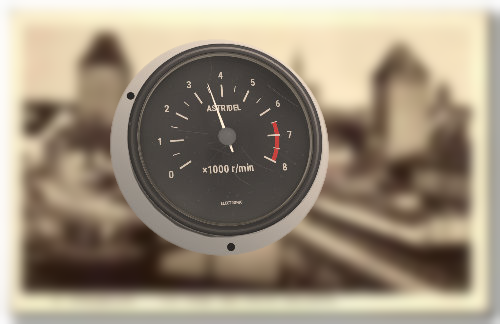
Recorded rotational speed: 3500
